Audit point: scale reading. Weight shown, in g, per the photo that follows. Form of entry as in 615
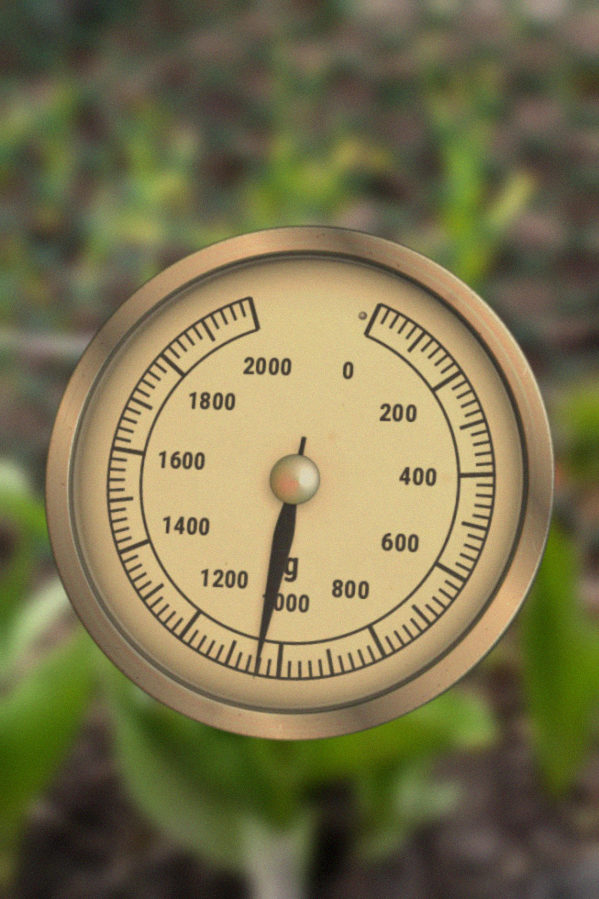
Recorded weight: 1040
